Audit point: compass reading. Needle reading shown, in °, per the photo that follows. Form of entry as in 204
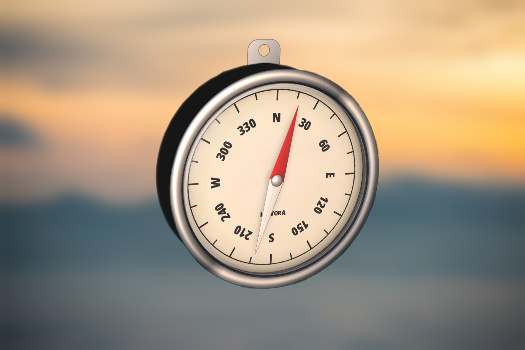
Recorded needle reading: 15
